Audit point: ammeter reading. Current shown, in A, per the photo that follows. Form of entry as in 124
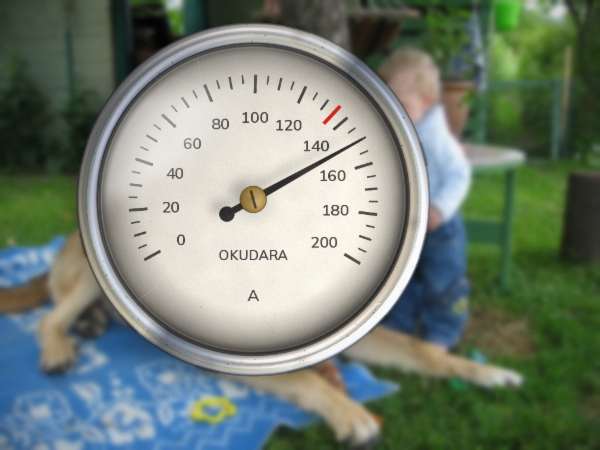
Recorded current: 150
